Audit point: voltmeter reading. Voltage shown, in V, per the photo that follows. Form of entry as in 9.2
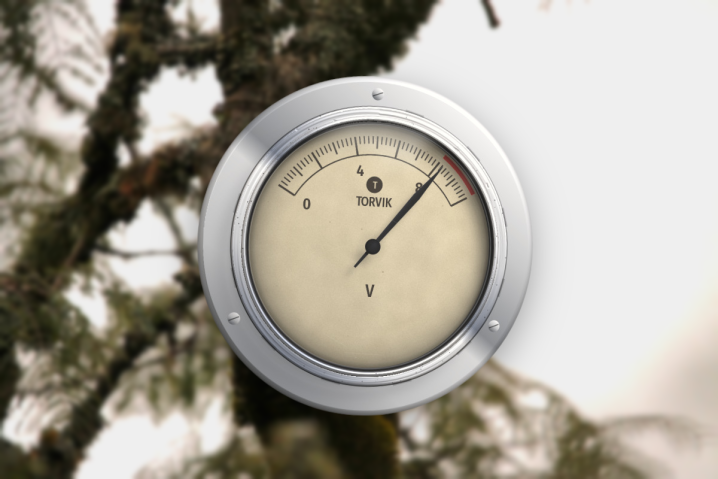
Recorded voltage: 8.2
